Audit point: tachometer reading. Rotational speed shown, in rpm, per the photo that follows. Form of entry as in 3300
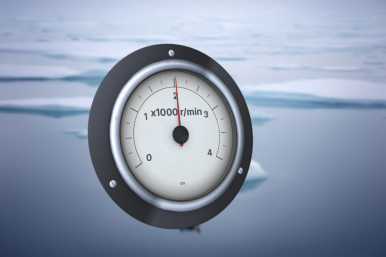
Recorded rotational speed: 2000
